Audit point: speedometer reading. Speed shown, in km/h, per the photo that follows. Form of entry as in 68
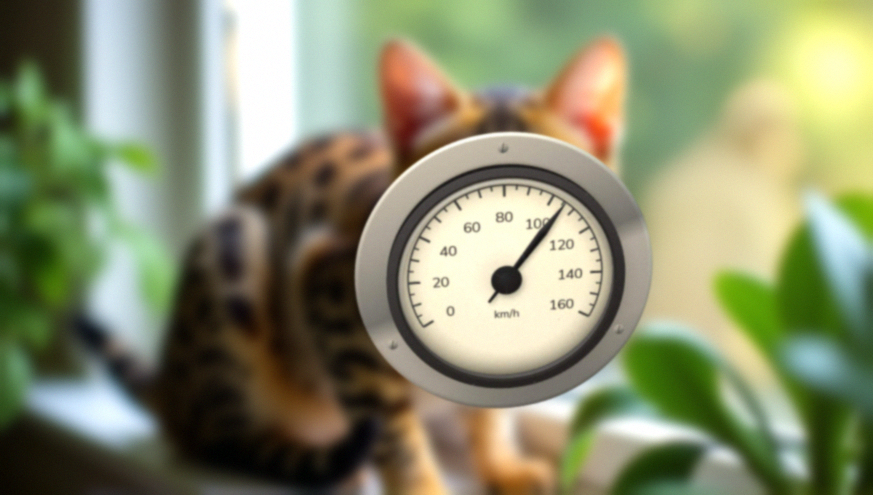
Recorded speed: 105
